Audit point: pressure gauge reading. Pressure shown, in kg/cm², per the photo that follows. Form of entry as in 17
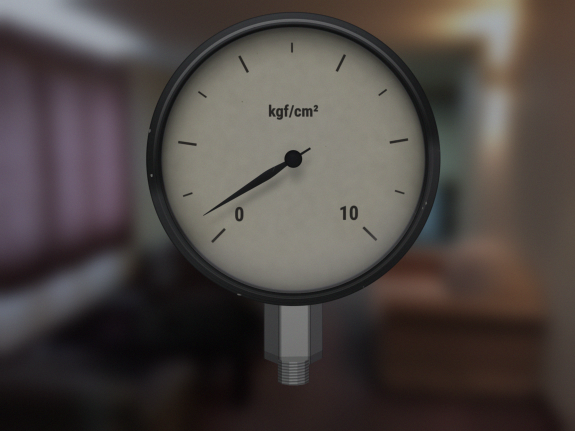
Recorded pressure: 0.5
